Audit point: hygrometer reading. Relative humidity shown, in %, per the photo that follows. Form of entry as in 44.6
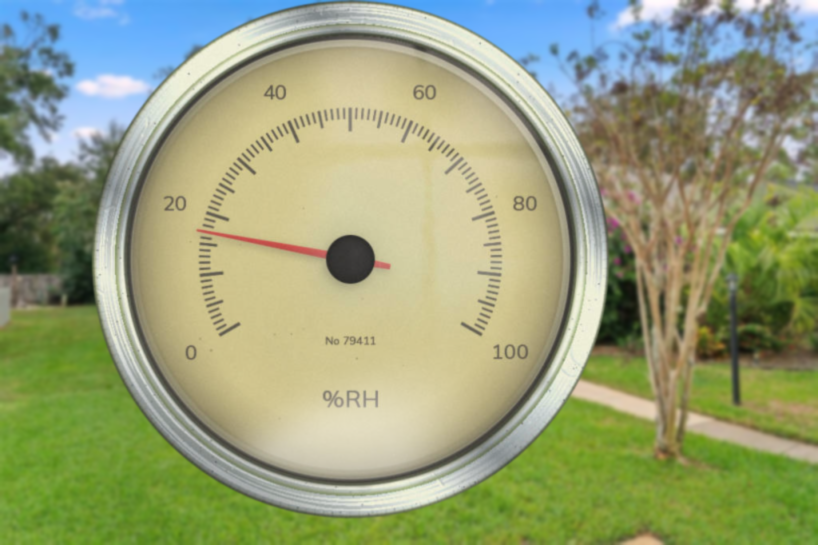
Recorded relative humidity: 17
